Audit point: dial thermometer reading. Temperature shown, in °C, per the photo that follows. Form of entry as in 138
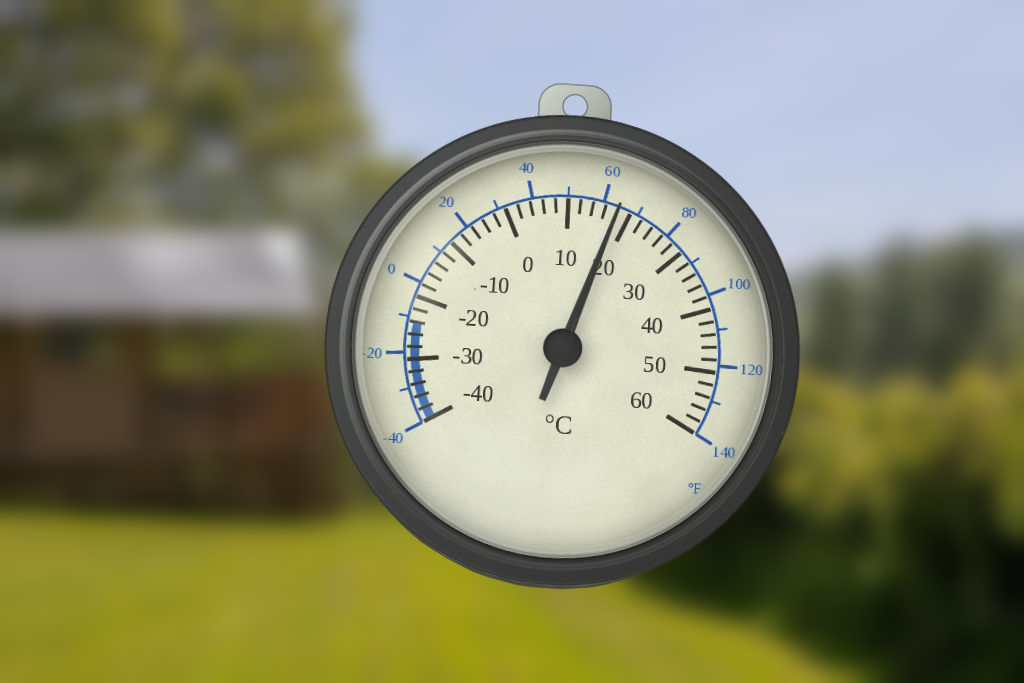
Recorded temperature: 18
